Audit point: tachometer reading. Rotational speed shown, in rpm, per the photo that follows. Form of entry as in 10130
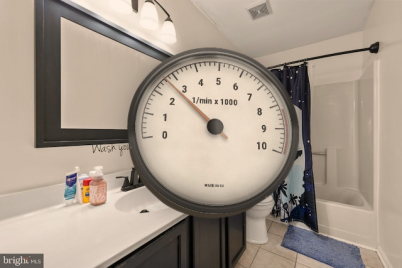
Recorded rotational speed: 2600
